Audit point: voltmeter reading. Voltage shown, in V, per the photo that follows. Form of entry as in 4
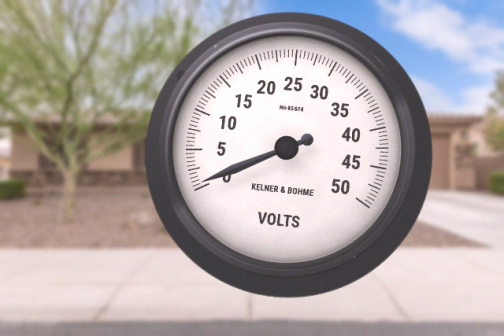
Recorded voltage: 0.5
